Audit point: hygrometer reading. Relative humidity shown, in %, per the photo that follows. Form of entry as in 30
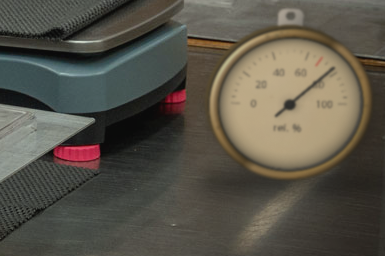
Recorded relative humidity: 76
